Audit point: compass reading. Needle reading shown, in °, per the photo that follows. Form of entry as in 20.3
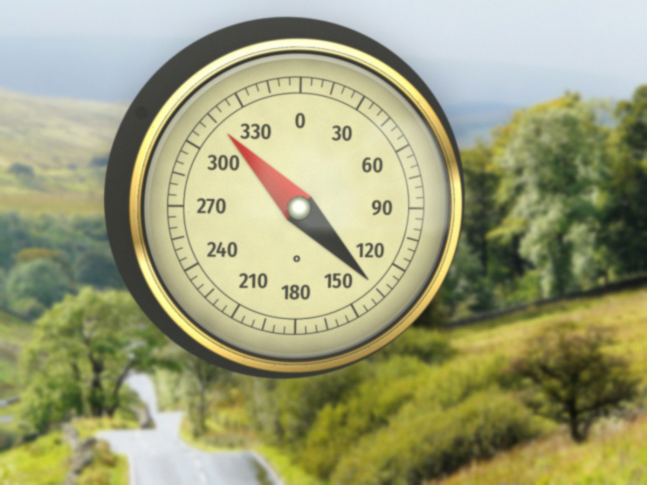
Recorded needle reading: 315
